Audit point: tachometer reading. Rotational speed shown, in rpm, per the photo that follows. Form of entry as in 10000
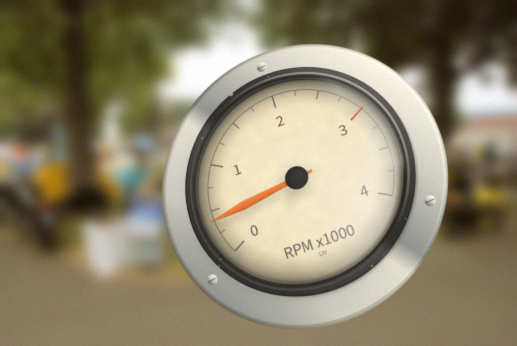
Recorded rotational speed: 375
